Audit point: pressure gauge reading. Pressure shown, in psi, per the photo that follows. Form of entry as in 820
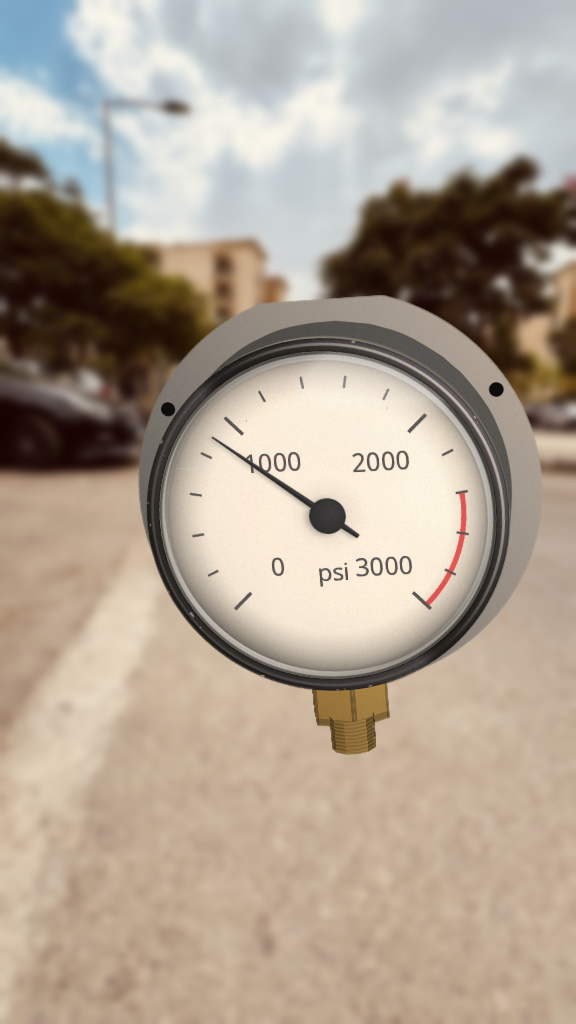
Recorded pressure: 900
